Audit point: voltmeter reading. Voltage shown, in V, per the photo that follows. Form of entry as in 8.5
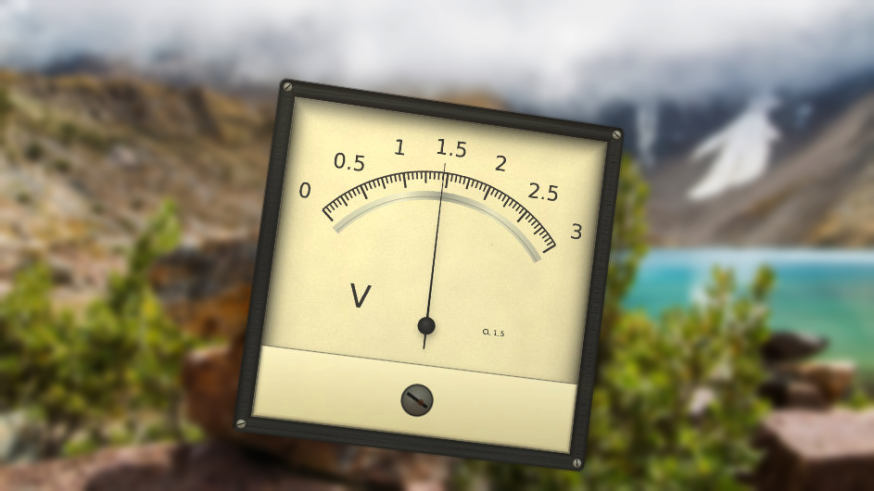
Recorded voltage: 1.45
